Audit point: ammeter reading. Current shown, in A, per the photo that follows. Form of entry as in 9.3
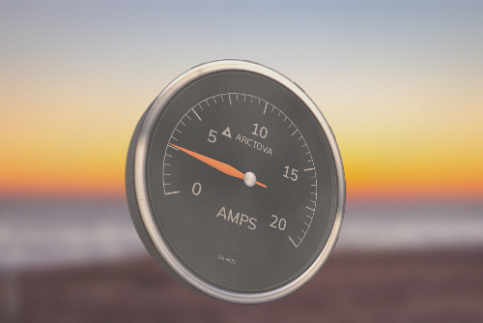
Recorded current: 2.5
